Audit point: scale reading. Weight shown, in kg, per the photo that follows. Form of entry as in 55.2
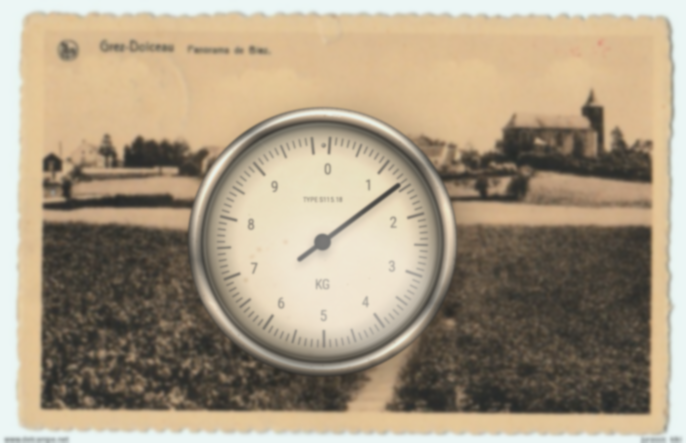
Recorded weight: 1.4
